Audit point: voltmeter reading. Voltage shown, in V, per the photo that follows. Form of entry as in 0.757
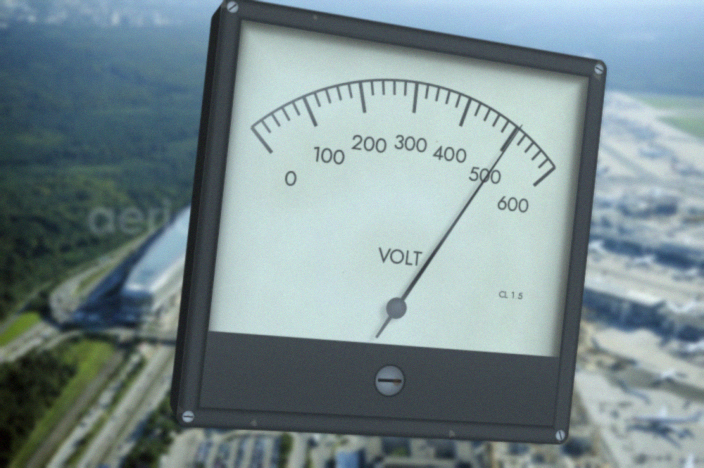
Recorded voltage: 500
